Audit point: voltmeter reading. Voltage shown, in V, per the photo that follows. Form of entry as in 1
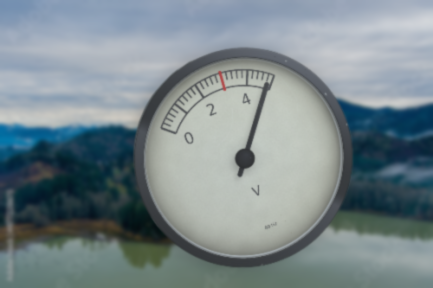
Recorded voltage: 4.8
